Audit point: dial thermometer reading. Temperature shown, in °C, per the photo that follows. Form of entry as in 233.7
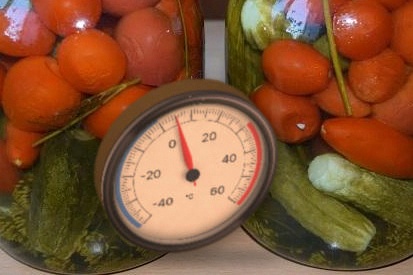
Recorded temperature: 5
